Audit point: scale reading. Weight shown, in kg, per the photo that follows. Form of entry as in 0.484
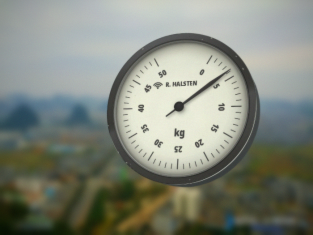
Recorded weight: 4
